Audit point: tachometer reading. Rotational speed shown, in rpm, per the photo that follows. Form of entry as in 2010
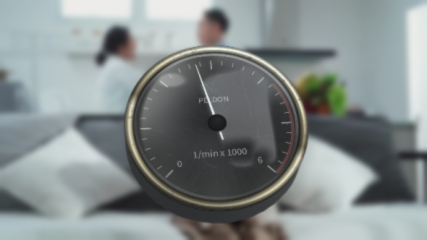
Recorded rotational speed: 2700
